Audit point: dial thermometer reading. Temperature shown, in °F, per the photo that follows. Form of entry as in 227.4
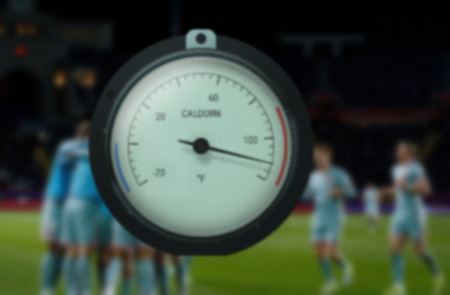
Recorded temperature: 112
